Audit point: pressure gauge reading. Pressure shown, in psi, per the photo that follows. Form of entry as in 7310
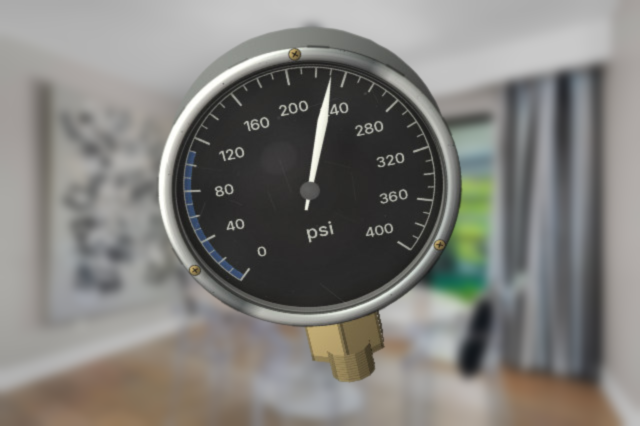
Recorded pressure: 230
